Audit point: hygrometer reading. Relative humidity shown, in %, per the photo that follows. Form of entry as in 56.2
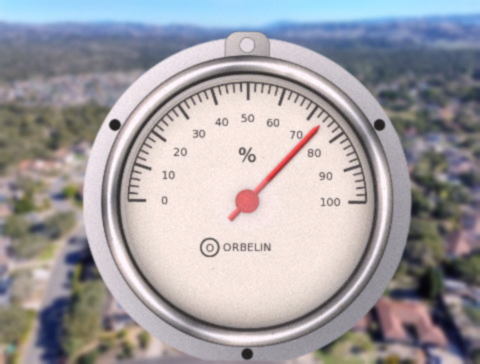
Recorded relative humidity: 74
